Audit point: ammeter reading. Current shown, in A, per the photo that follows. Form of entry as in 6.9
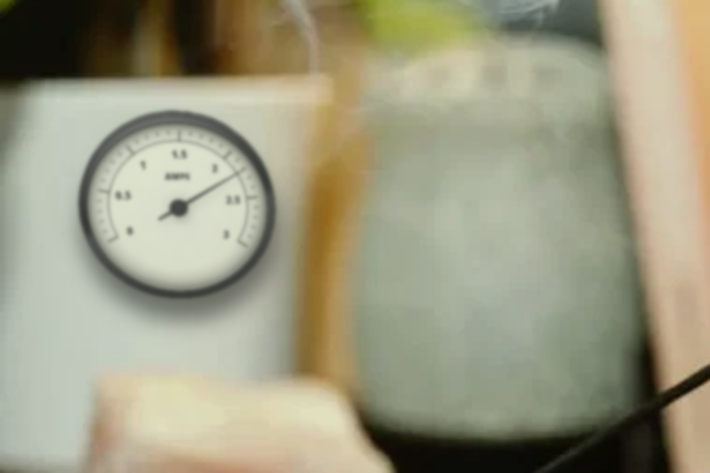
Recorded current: 2.2
